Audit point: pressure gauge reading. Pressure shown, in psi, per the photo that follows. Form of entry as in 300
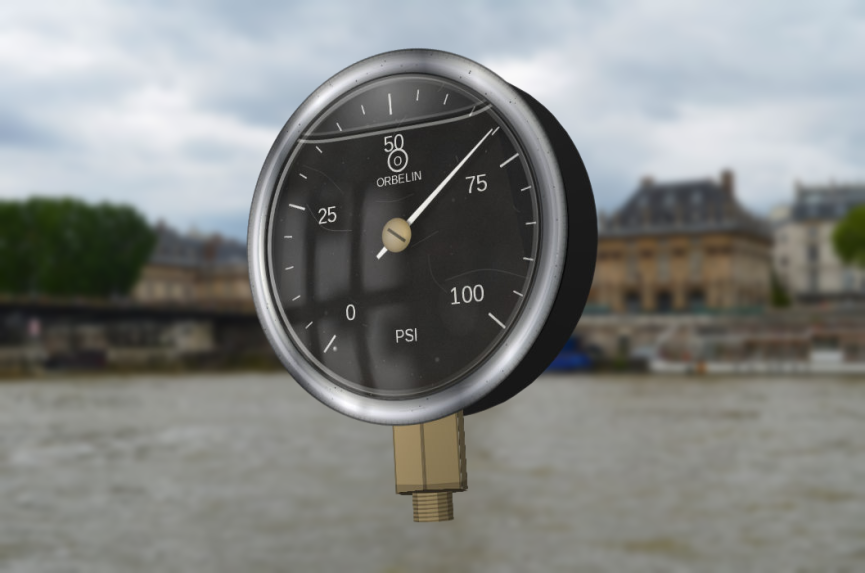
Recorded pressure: 70
